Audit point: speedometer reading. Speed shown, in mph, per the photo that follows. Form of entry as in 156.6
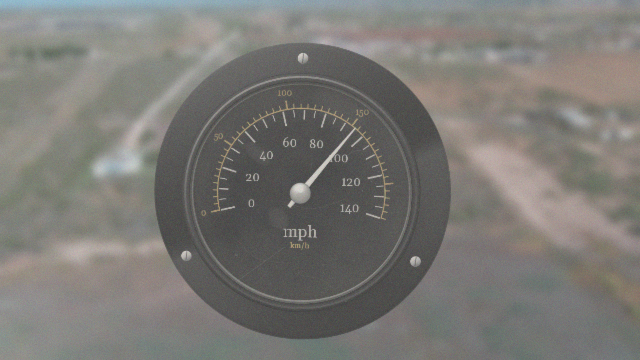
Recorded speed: 95
